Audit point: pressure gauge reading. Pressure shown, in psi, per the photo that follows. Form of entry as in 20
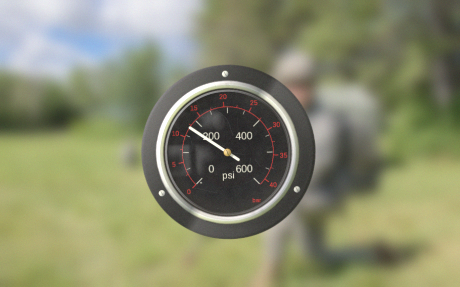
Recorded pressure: 175
